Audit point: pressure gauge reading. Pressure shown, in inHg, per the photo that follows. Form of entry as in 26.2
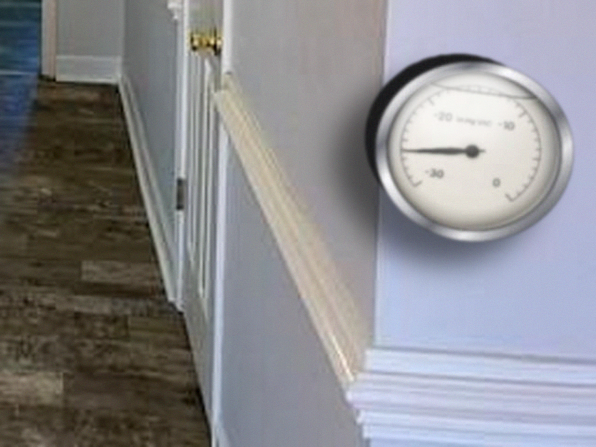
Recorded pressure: -26
